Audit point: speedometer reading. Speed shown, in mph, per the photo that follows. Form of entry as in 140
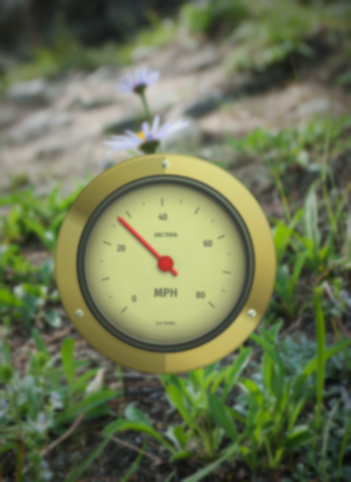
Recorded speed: 27.5
